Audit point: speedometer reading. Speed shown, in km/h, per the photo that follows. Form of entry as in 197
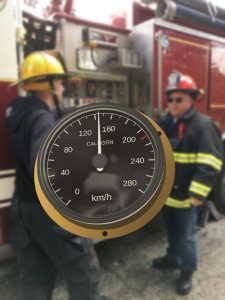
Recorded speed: 145
